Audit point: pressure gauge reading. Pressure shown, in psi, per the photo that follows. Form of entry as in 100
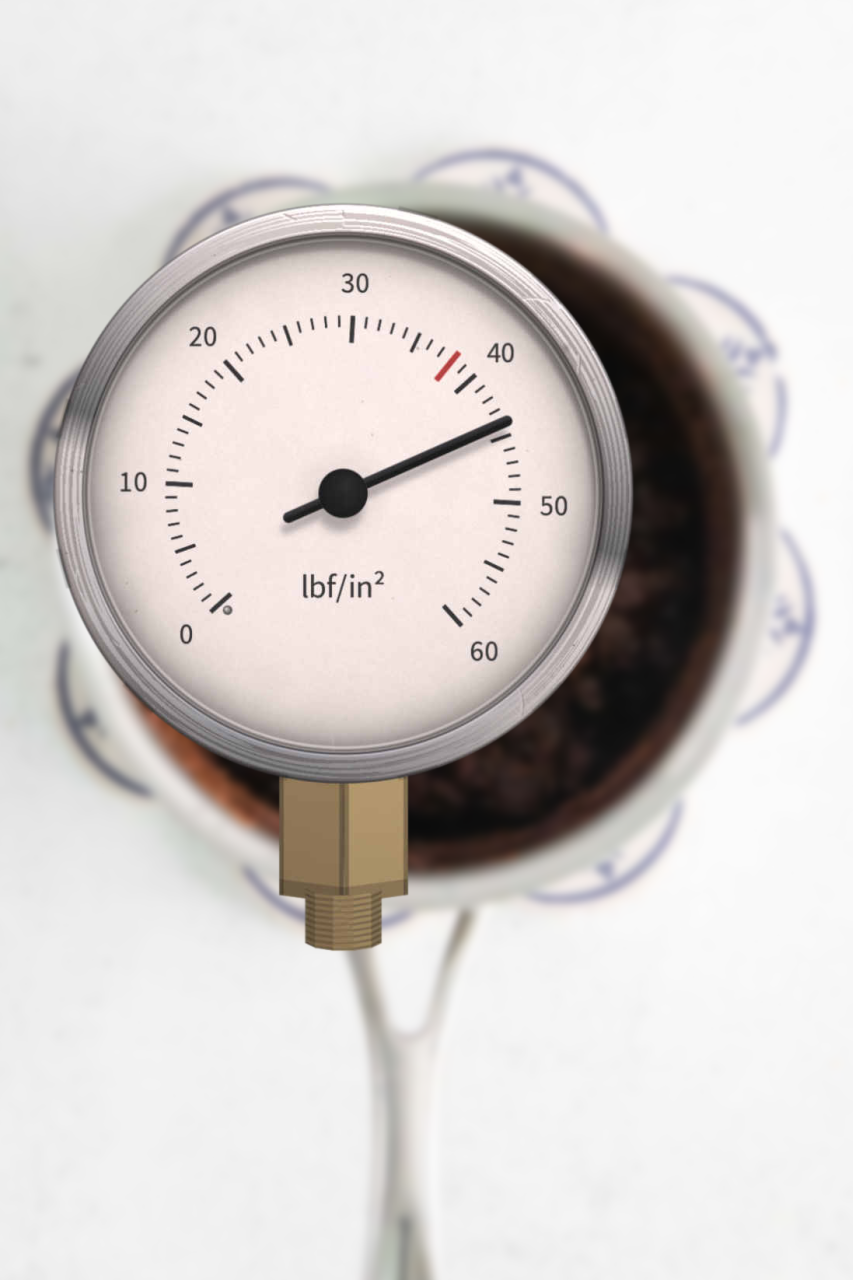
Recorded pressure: 44
